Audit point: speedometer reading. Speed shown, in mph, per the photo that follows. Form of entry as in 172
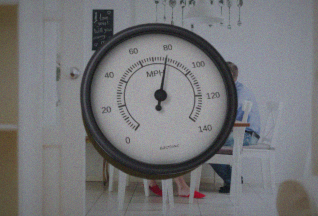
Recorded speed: 80
